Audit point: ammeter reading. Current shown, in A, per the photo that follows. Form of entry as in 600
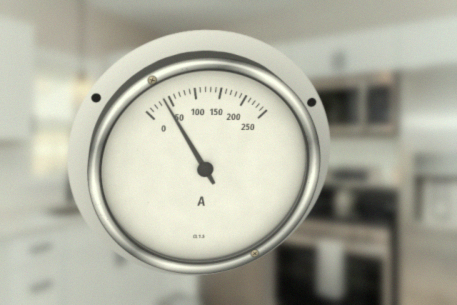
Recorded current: 40
